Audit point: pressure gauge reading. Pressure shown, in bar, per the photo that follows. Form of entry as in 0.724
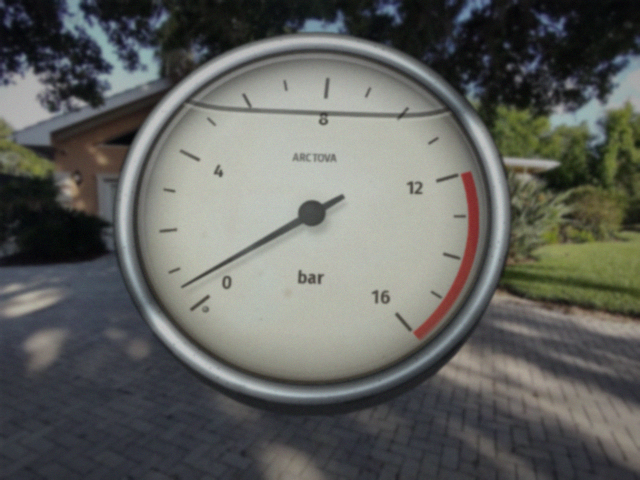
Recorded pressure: 0.5
